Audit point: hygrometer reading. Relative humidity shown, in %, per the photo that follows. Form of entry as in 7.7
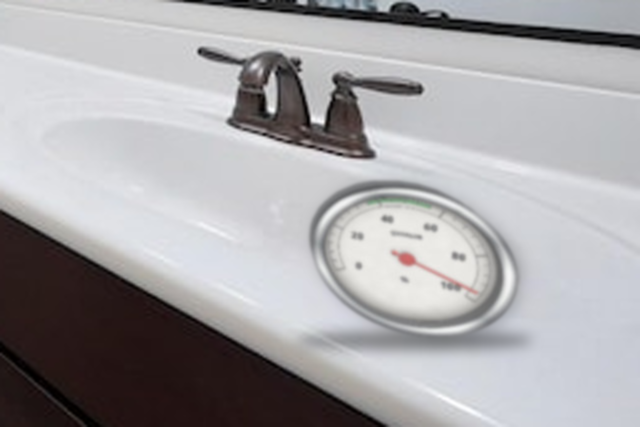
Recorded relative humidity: 96
